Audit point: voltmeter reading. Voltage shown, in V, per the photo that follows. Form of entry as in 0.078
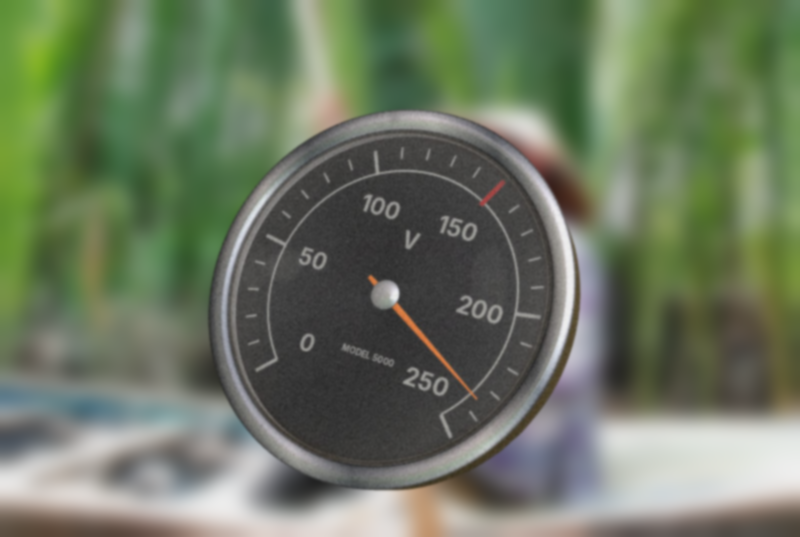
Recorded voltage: 235
